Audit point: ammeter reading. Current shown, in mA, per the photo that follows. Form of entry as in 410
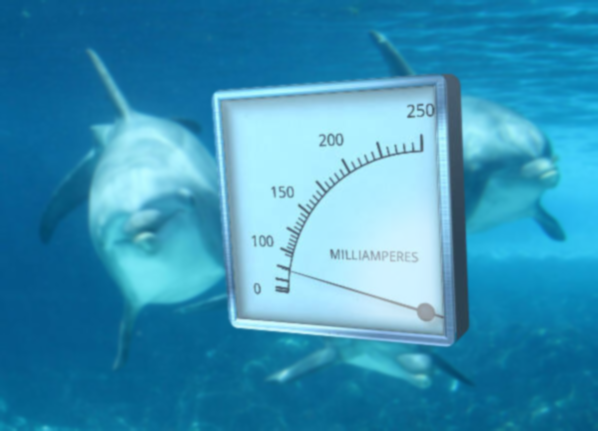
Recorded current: 75
